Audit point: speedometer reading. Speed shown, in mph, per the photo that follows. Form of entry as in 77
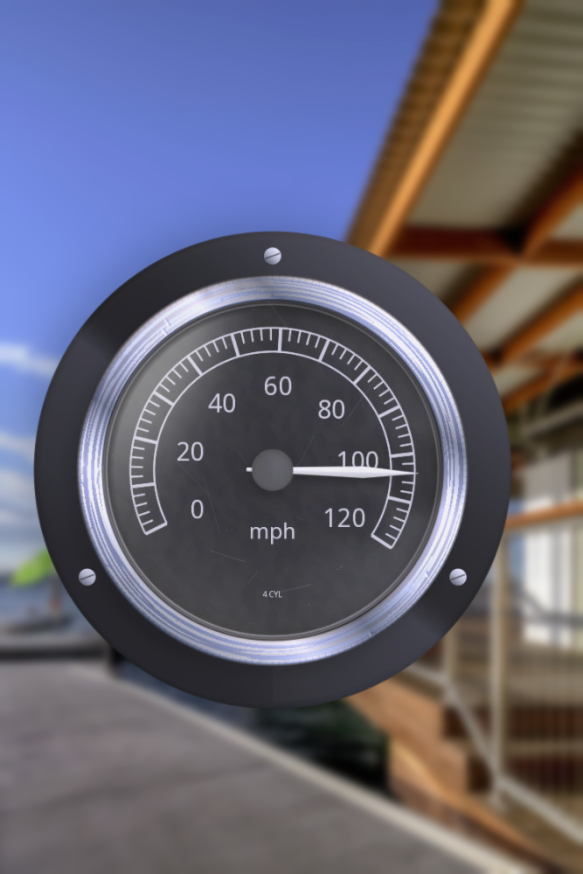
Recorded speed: 104
